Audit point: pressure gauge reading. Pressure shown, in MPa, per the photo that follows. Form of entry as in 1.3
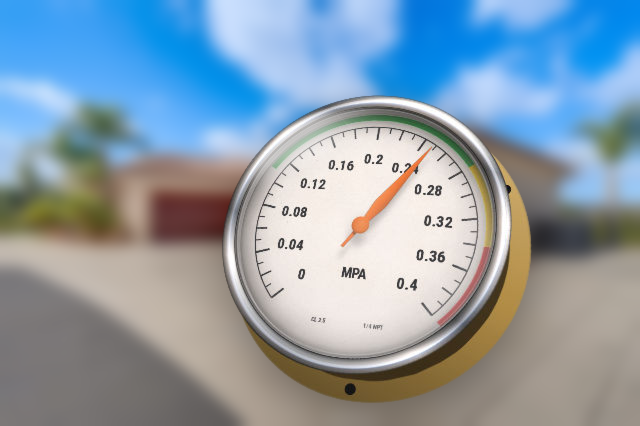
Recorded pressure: 0.25
